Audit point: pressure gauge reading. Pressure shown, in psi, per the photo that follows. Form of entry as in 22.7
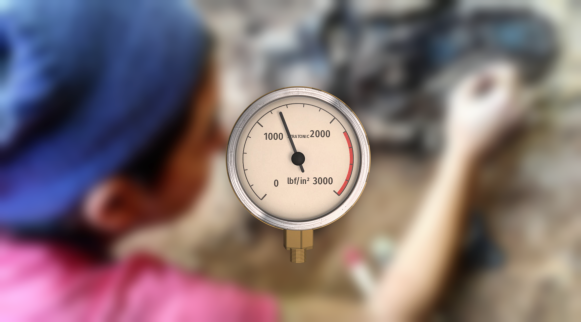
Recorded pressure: 1300
